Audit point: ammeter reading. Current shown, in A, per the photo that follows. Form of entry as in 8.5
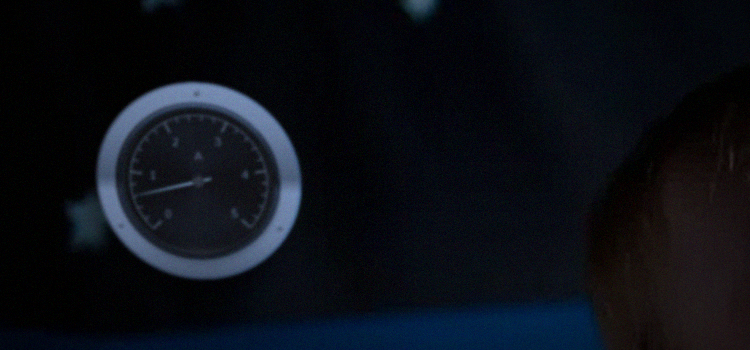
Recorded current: 0.6
